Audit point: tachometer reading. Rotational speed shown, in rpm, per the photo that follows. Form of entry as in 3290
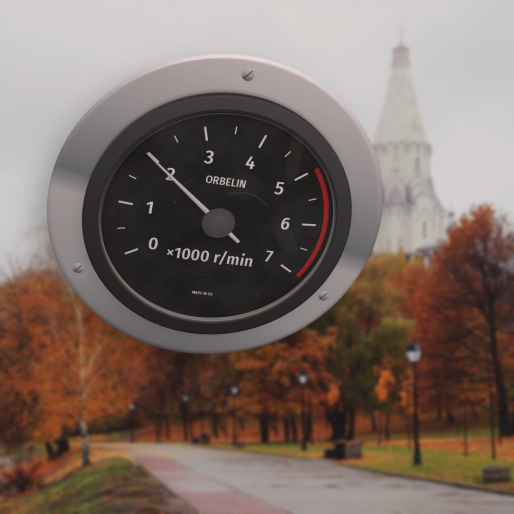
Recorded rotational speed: 2000
